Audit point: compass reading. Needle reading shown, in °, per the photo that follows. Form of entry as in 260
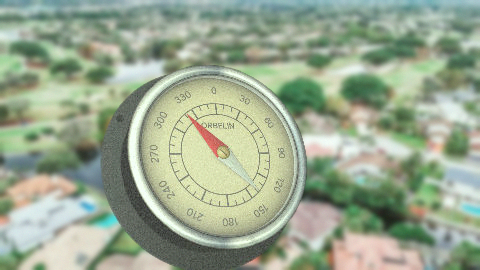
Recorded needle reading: 320
